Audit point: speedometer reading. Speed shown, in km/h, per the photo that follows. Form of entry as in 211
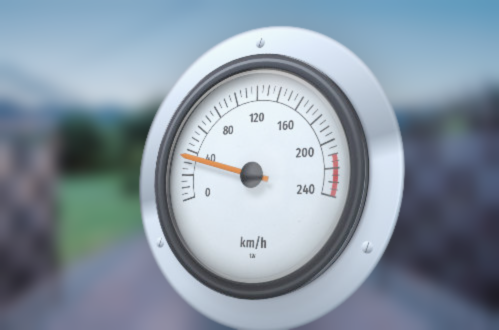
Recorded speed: 35
